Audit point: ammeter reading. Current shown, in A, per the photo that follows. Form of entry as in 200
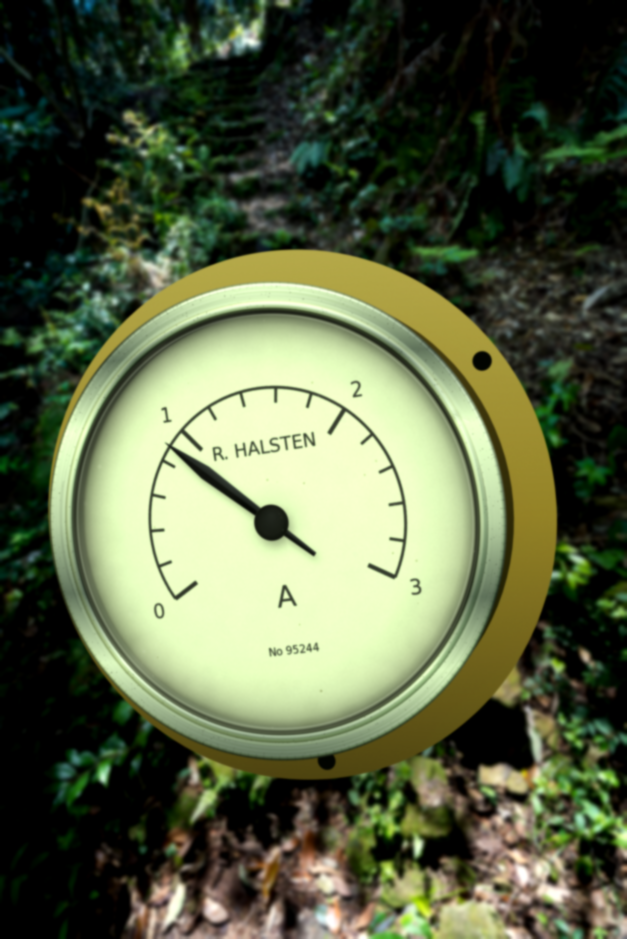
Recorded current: 0.9
